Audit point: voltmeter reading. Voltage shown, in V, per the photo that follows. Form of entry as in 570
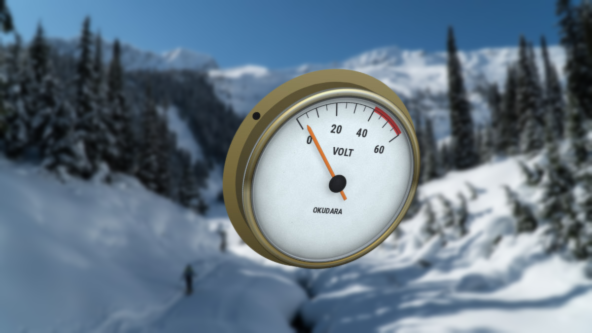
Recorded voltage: 2.5
